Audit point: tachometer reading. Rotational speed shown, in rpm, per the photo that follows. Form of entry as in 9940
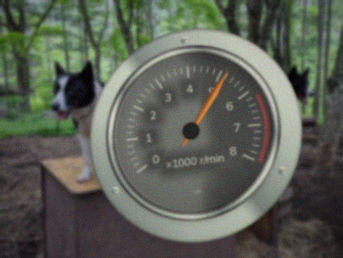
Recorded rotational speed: 5200
